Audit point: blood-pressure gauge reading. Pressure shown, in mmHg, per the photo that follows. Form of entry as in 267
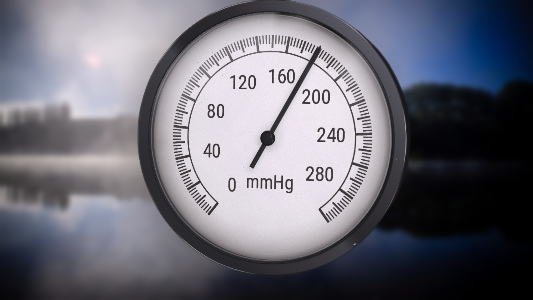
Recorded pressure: 180
